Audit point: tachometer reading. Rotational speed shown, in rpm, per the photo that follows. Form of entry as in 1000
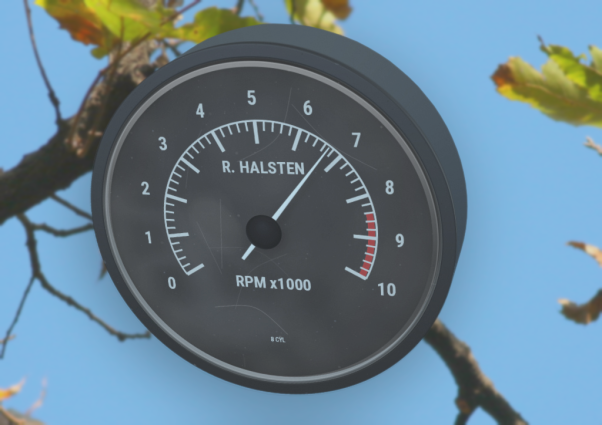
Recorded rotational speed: 6700
